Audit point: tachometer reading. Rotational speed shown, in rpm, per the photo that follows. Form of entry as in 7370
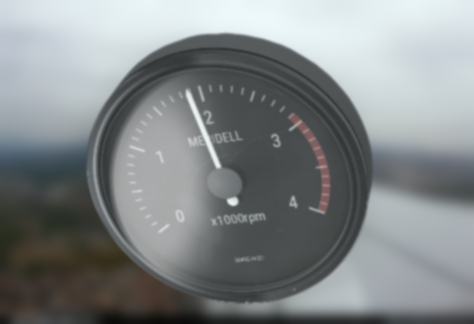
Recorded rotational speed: 1900
